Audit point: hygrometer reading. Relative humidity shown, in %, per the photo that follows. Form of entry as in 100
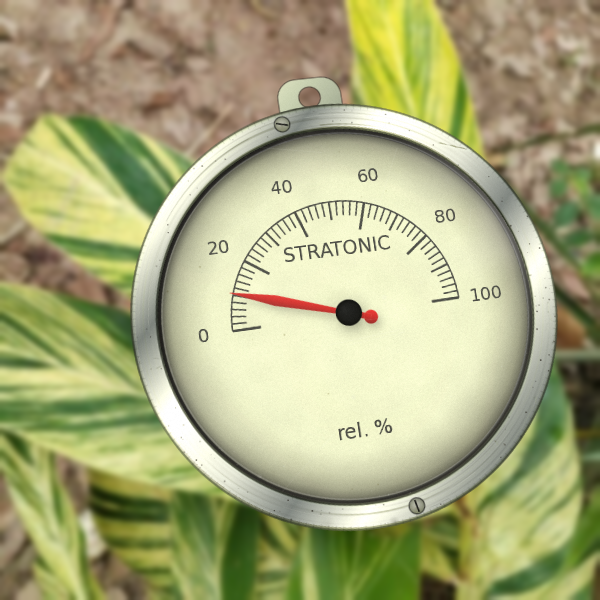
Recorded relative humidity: 10
